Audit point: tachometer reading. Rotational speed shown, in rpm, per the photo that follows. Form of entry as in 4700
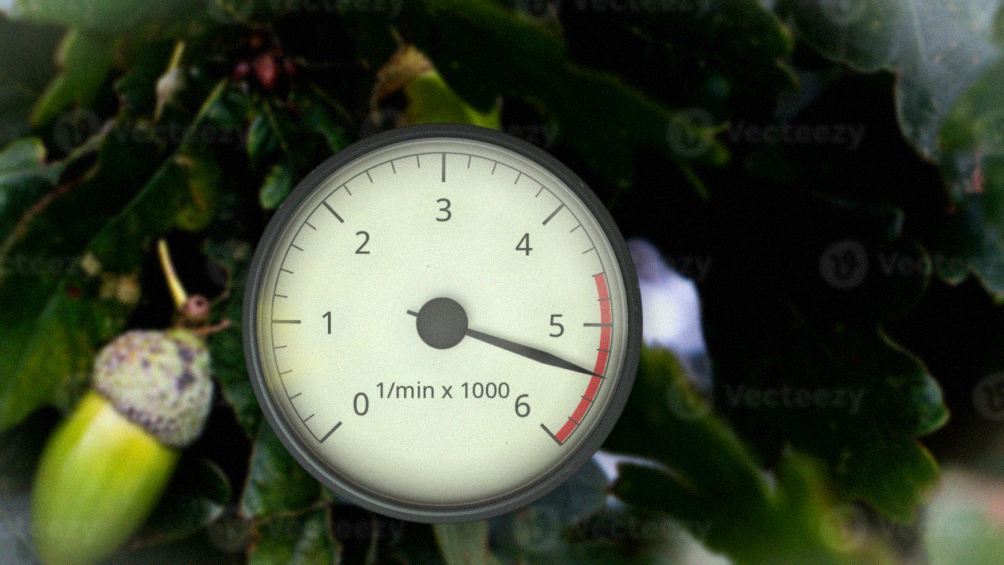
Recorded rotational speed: 5400
